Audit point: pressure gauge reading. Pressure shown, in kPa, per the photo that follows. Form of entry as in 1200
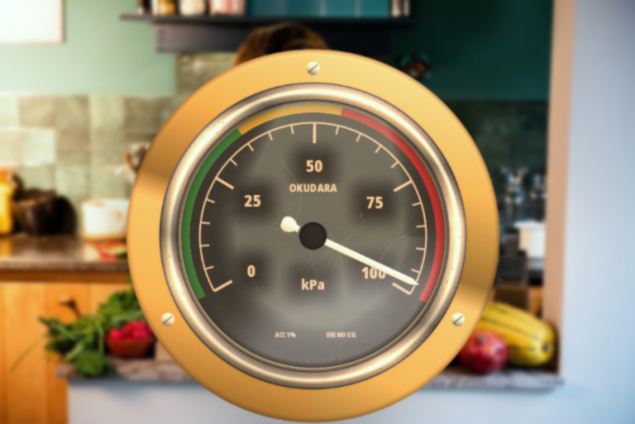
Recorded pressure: 97.5
